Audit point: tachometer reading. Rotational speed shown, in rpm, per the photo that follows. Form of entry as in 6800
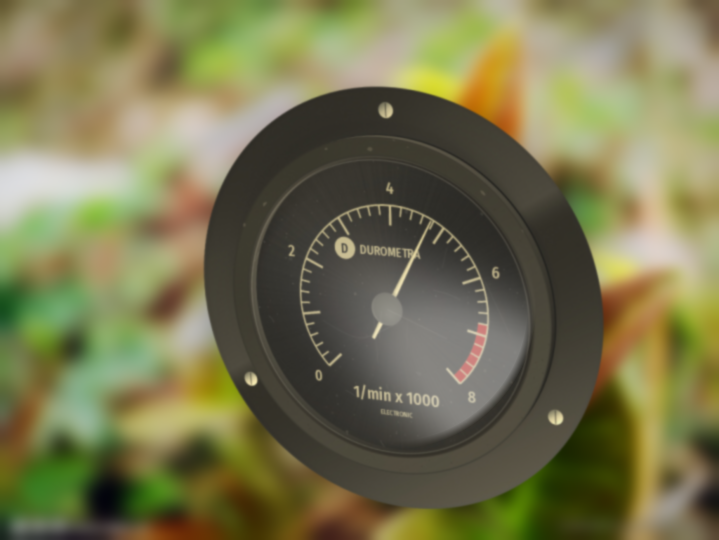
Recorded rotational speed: 4800
